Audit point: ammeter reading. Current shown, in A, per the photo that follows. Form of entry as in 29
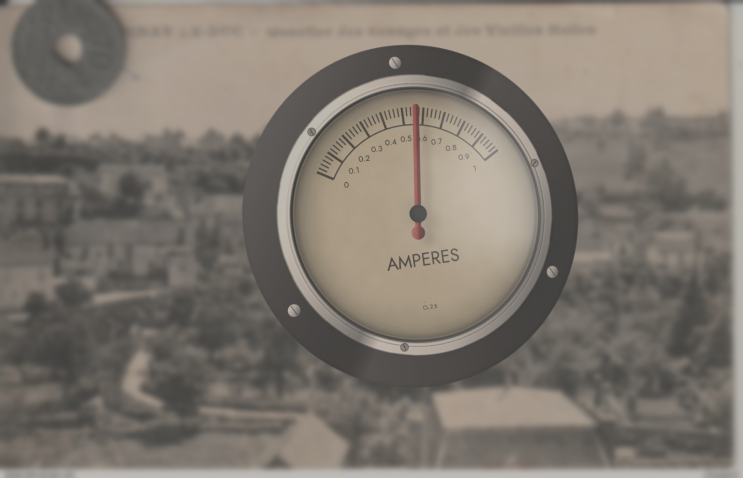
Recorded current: 0.56
